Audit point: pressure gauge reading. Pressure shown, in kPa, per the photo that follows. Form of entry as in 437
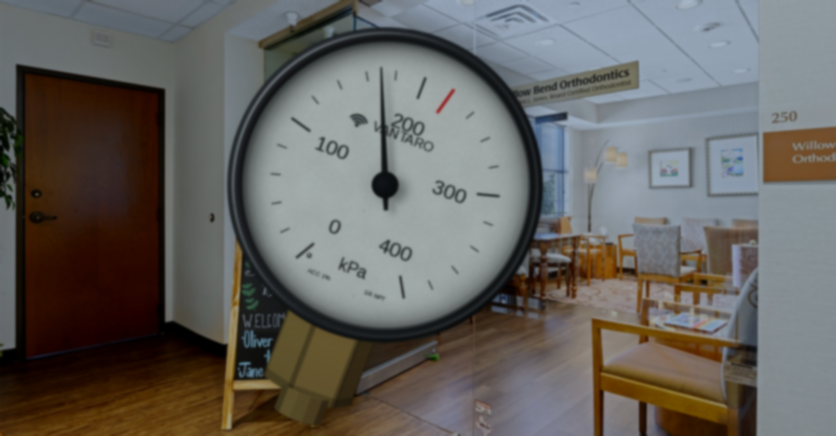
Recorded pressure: 170
